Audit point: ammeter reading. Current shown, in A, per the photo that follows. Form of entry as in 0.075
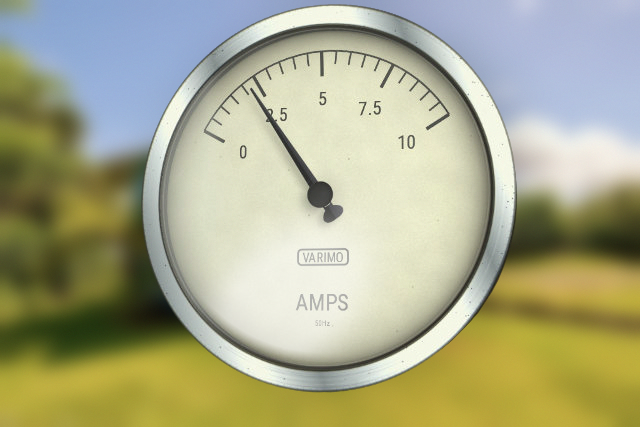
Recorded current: 2.25
